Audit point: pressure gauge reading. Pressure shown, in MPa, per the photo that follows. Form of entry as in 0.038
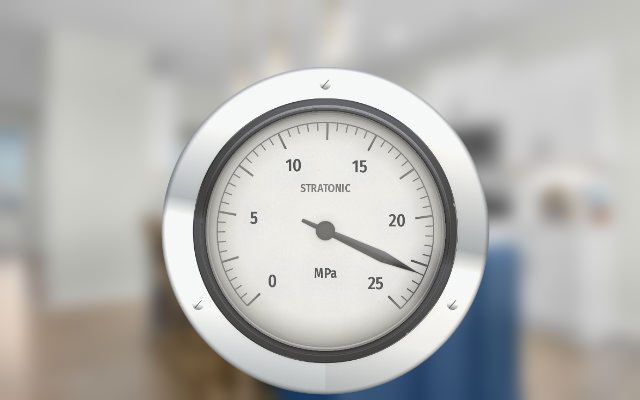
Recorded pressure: 23
